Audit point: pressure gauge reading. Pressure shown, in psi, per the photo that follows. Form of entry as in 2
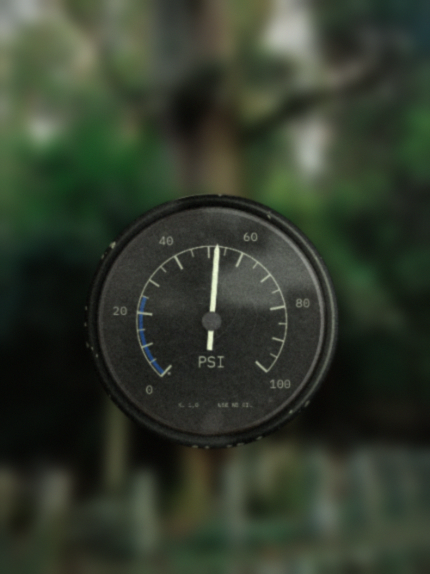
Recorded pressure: 52.5
